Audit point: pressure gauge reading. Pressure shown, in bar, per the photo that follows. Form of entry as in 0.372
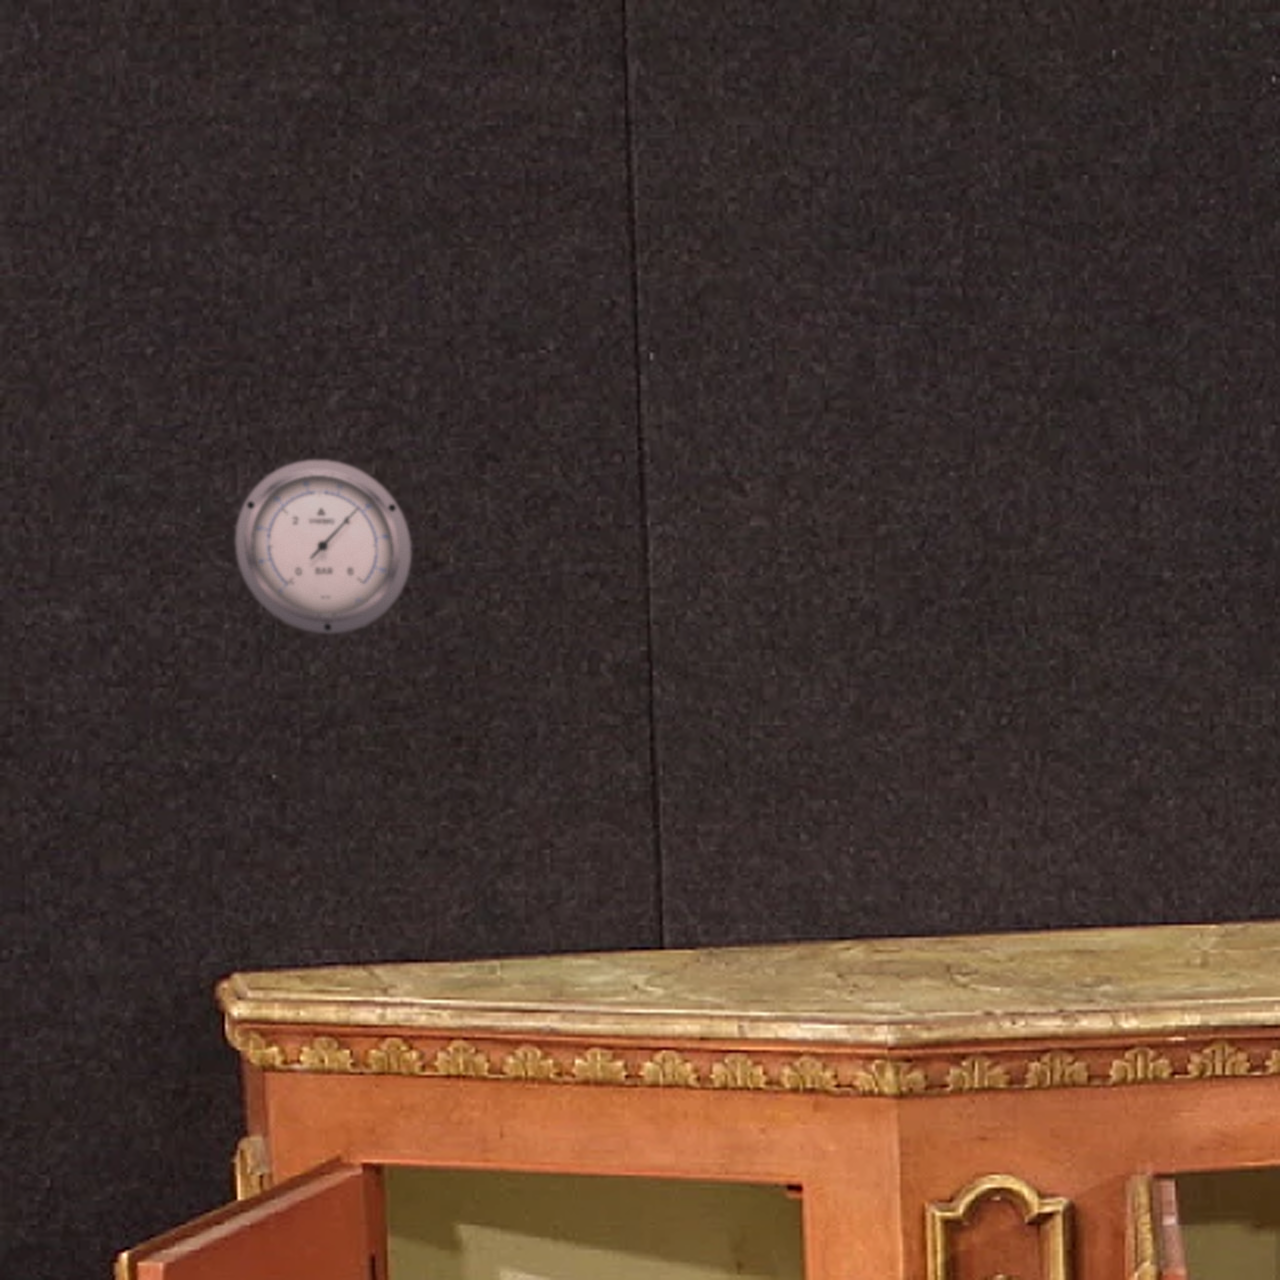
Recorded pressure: 4
